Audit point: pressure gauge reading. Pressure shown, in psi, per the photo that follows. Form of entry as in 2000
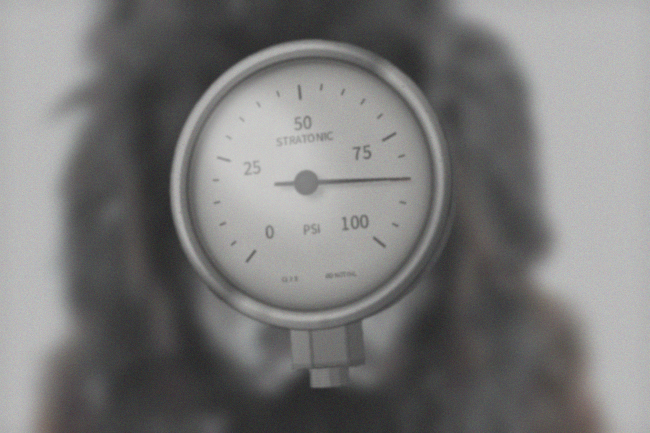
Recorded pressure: 85
